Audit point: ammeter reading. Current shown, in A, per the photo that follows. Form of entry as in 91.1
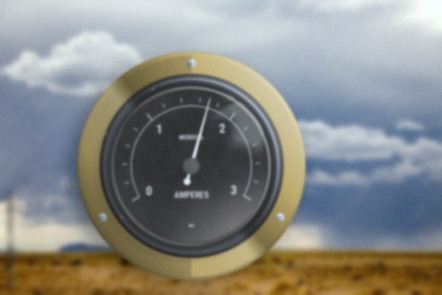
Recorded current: 1.7
